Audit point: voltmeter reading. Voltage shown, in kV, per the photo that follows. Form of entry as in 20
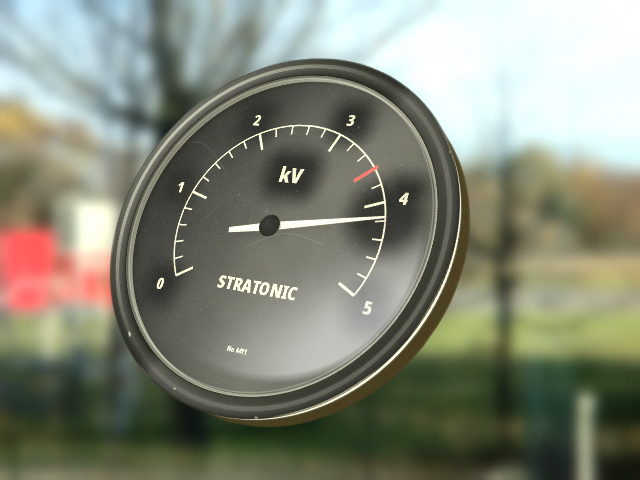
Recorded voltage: 4.2
